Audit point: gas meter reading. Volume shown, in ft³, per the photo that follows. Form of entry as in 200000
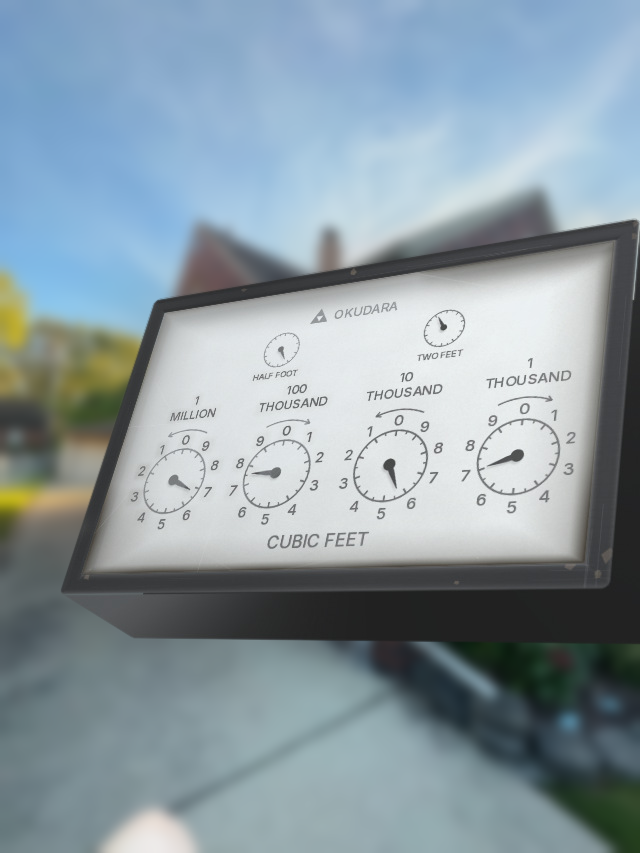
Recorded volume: 675700
